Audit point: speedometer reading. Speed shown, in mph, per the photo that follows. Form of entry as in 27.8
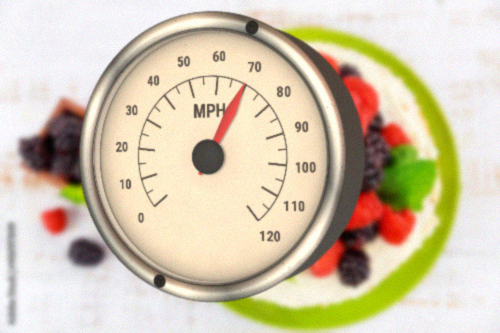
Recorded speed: 70
